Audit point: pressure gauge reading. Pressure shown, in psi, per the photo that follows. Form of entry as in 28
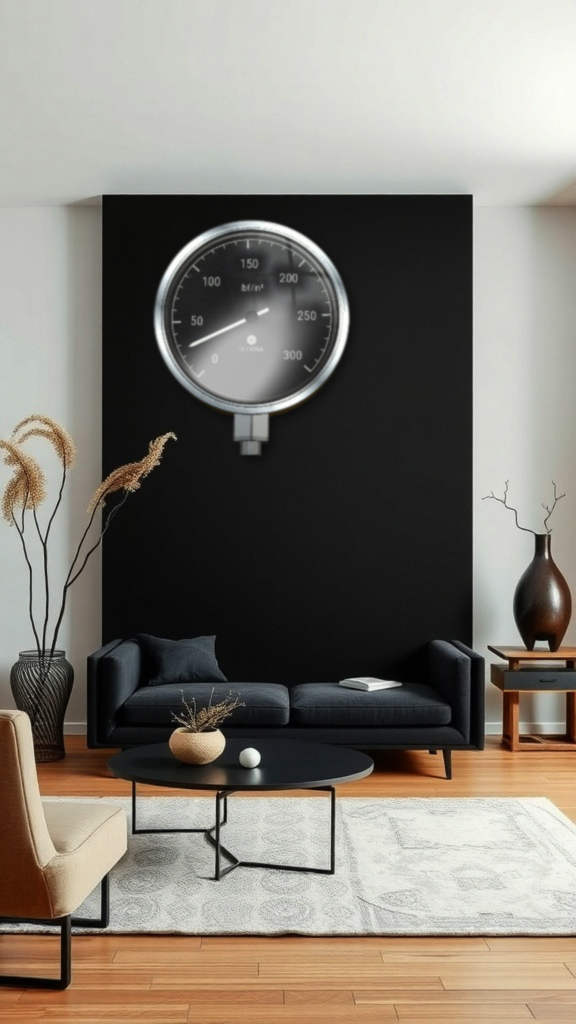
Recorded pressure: 25
